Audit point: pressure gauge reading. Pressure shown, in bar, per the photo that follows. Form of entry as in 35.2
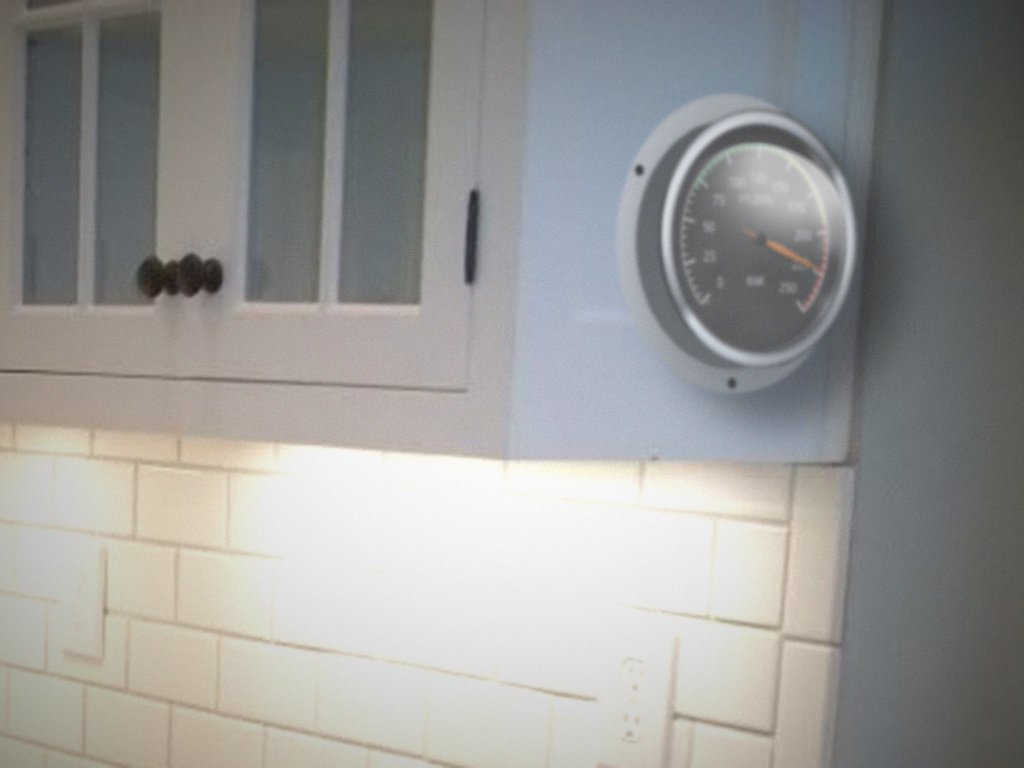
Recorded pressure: 225
